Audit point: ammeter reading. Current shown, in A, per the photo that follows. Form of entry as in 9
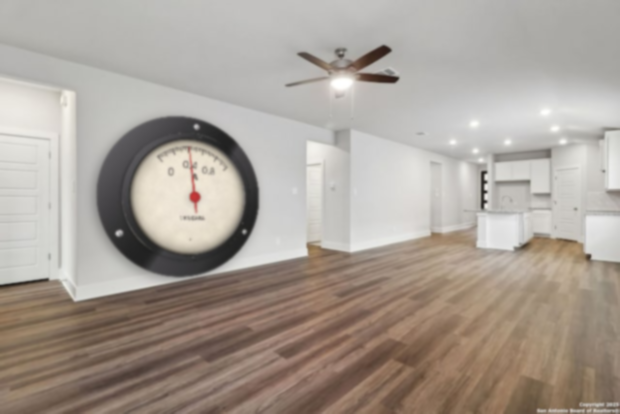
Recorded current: 0.4
